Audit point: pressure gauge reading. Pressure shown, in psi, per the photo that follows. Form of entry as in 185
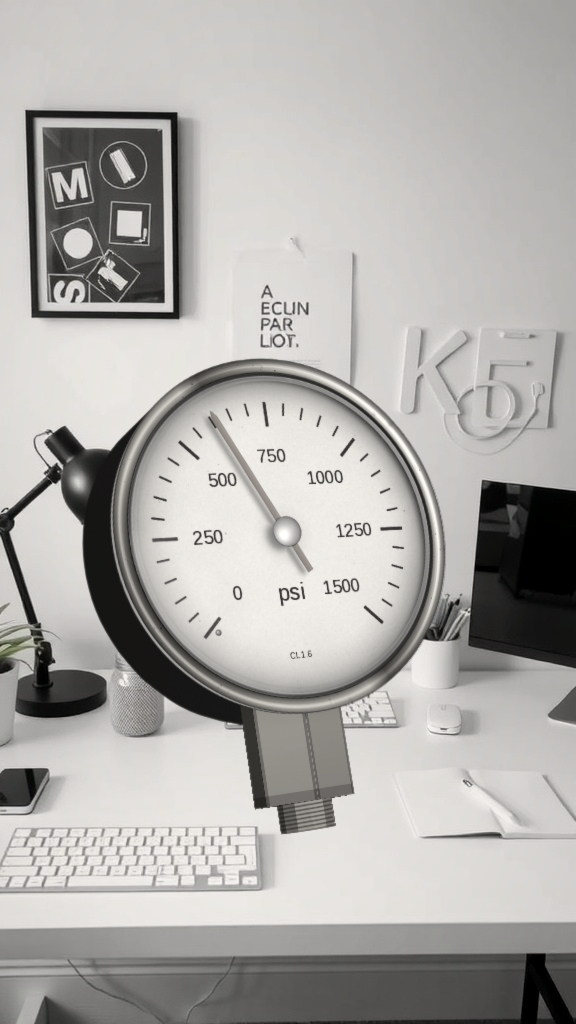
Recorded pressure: 600
